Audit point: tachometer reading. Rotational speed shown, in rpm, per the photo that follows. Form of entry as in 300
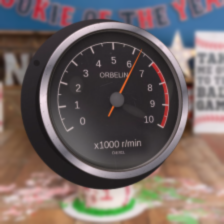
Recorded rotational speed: 6250
